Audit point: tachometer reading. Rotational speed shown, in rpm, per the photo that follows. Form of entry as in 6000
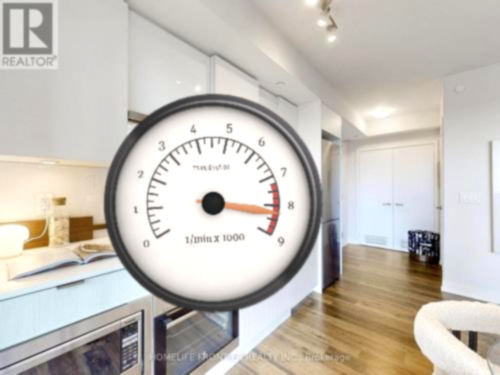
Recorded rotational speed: 8250
